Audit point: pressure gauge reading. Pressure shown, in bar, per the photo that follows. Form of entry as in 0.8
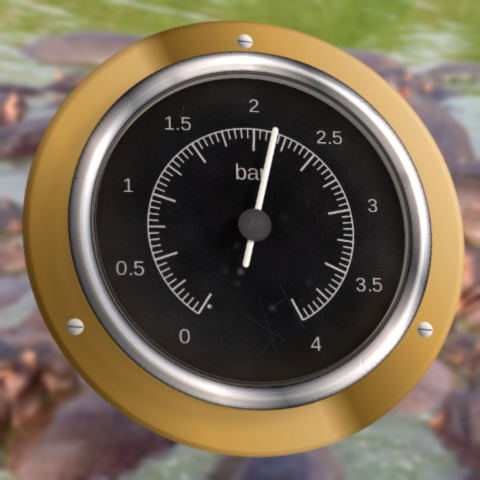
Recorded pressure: 2.15
